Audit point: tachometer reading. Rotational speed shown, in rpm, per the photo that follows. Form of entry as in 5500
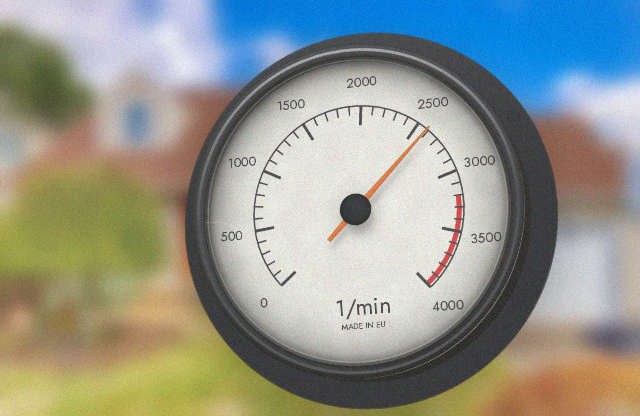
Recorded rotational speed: 2600
